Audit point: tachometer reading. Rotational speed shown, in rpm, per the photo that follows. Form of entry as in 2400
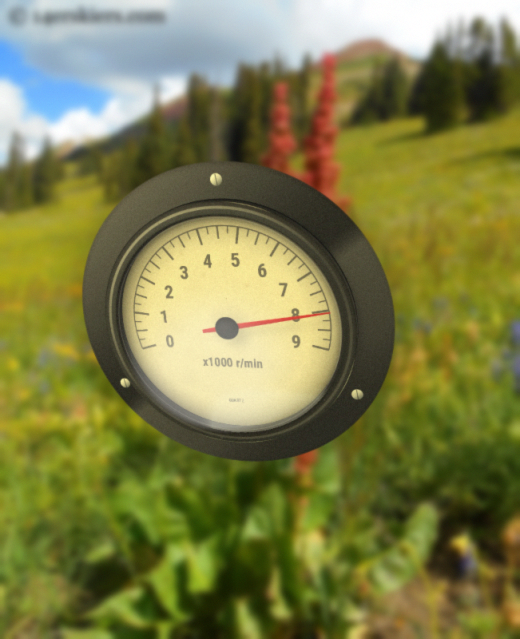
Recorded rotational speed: 8000
